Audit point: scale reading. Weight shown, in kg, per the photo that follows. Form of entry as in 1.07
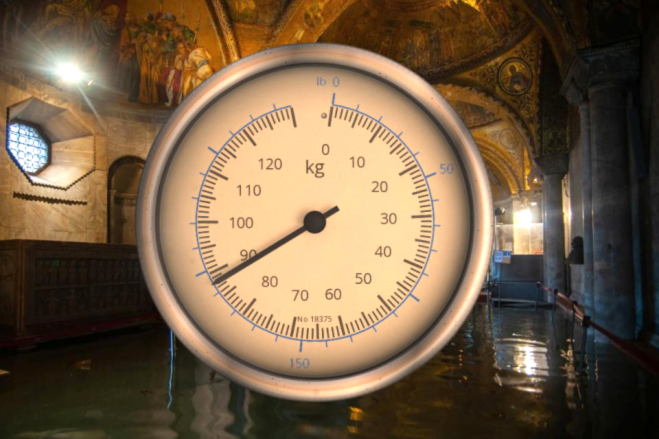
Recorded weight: 88
